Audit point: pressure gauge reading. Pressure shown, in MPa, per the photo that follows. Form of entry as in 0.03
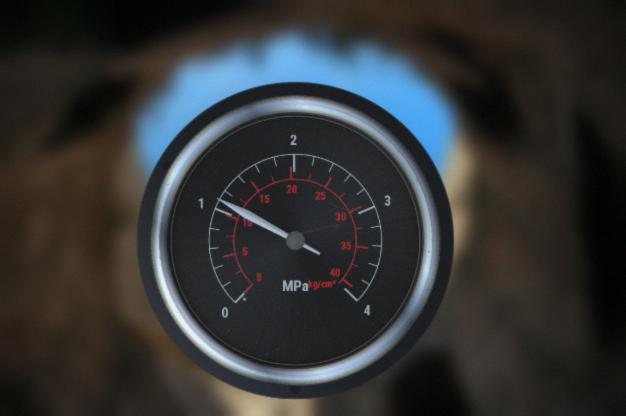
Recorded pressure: 1.1
